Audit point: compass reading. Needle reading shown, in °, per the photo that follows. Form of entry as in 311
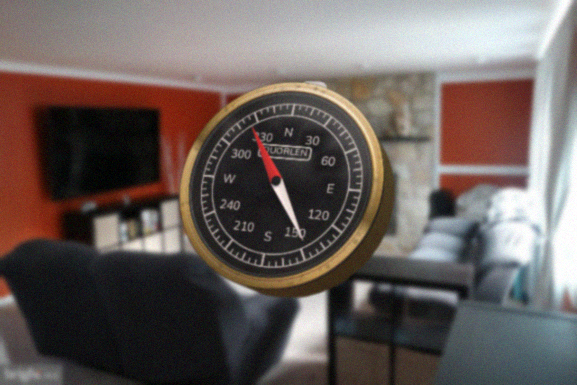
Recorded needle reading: 325
